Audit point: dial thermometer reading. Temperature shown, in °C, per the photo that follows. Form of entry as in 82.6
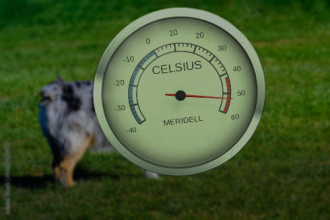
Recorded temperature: 52
